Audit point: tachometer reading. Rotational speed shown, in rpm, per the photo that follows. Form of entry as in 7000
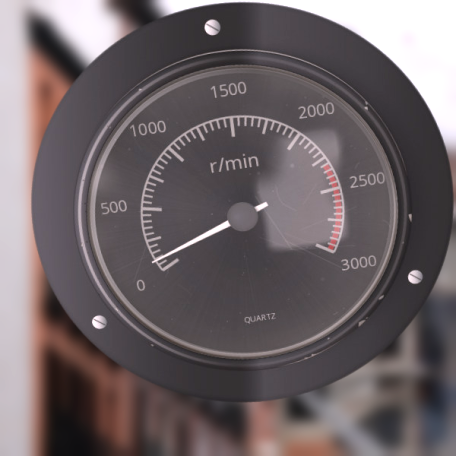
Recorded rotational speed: 100
